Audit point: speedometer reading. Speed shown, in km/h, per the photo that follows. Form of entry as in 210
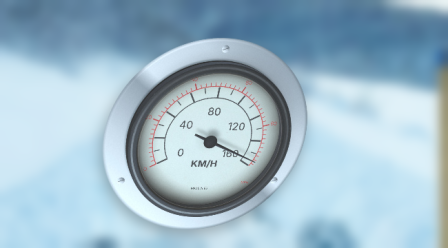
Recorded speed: 155
